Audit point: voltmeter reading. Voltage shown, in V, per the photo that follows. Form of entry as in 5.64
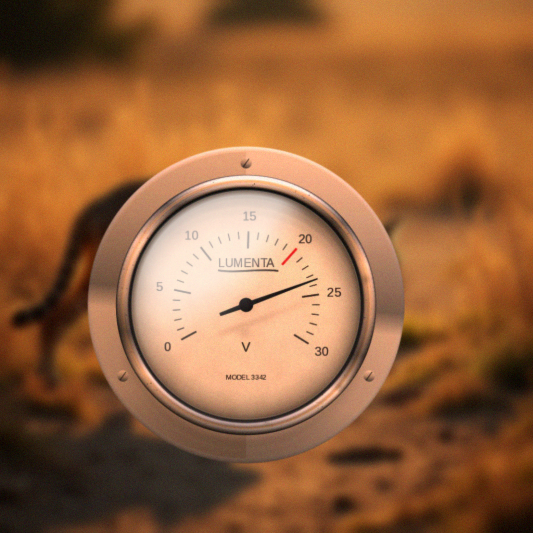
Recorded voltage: 23.5
